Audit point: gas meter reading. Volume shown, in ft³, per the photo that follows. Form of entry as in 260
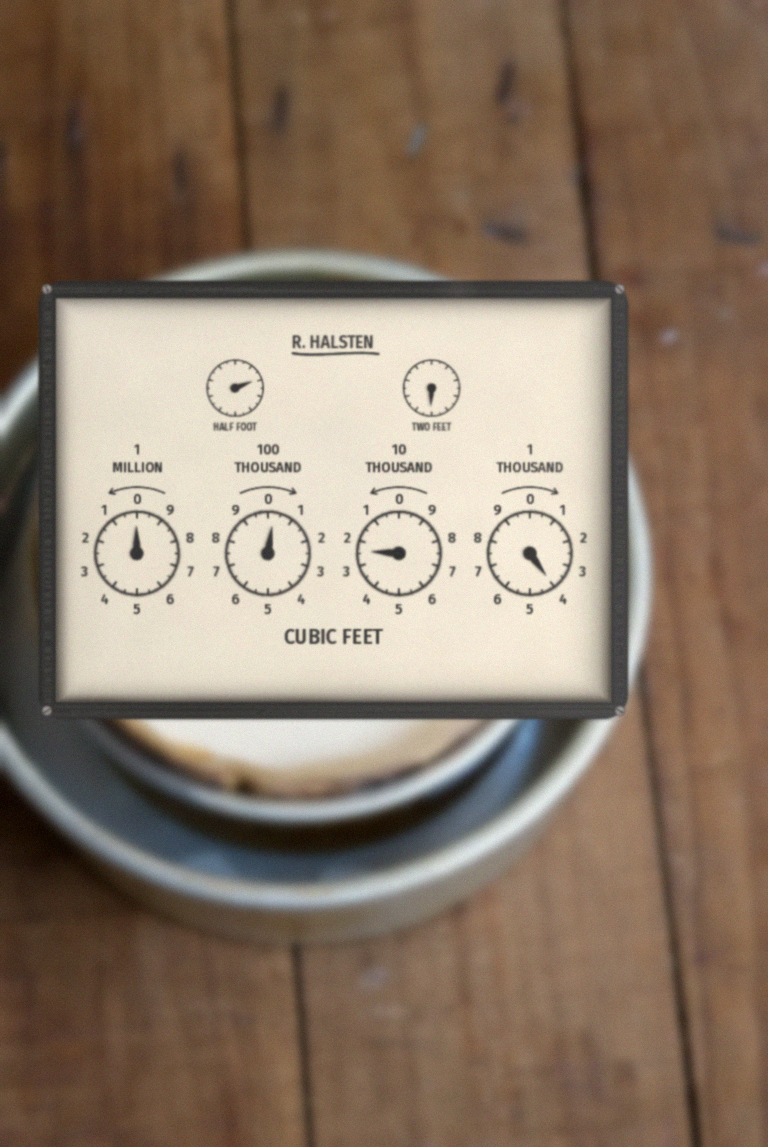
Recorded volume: 2400
